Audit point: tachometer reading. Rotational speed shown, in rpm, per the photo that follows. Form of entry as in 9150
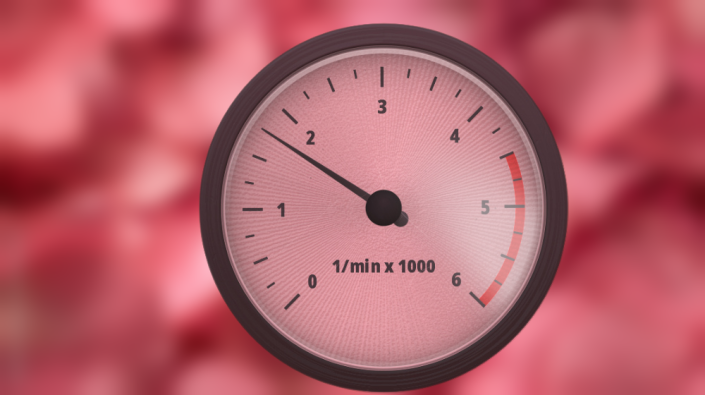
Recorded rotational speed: 1750
